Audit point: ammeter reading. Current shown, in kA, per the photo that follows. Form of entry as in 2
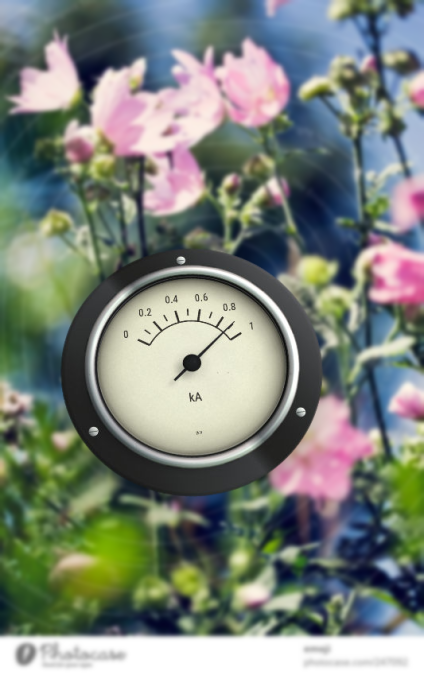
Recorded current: 0.9
